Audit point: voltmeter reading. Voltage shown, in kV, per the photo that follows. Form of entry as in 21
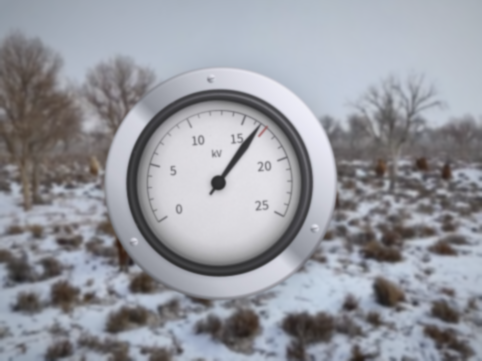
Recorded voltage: 16.5
